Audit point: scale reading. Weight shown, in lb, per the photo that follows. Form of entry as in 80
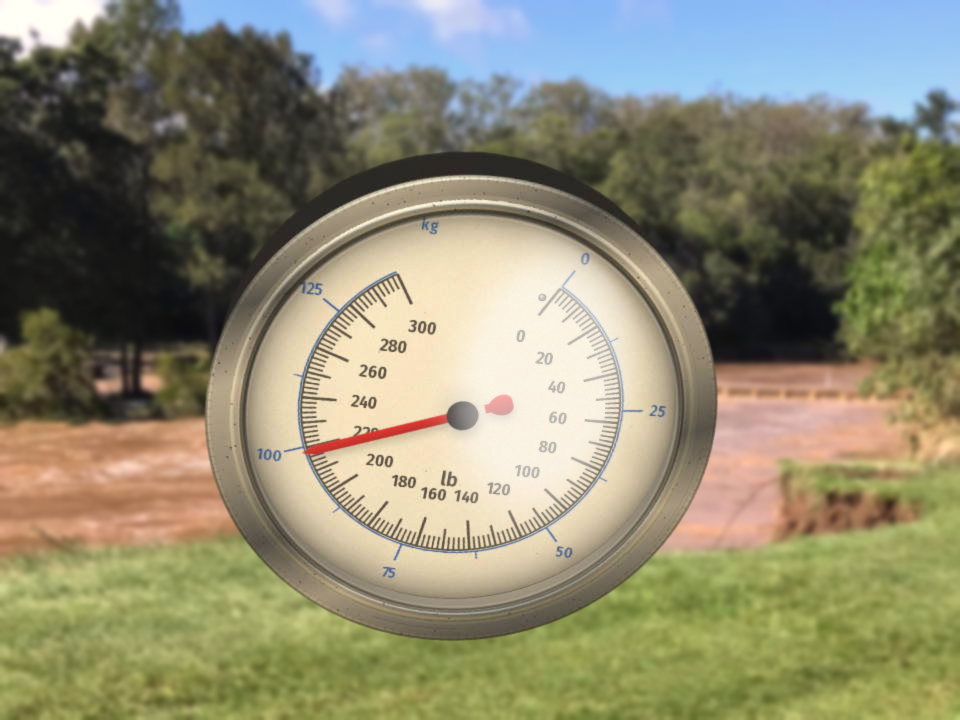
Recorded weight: 220
